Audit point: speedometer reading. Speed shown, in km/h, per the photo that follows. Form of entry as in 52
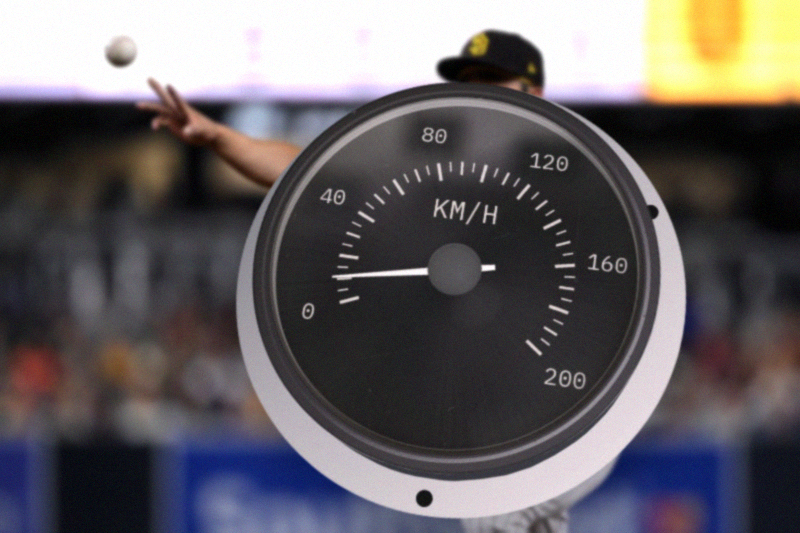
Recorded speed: 10
